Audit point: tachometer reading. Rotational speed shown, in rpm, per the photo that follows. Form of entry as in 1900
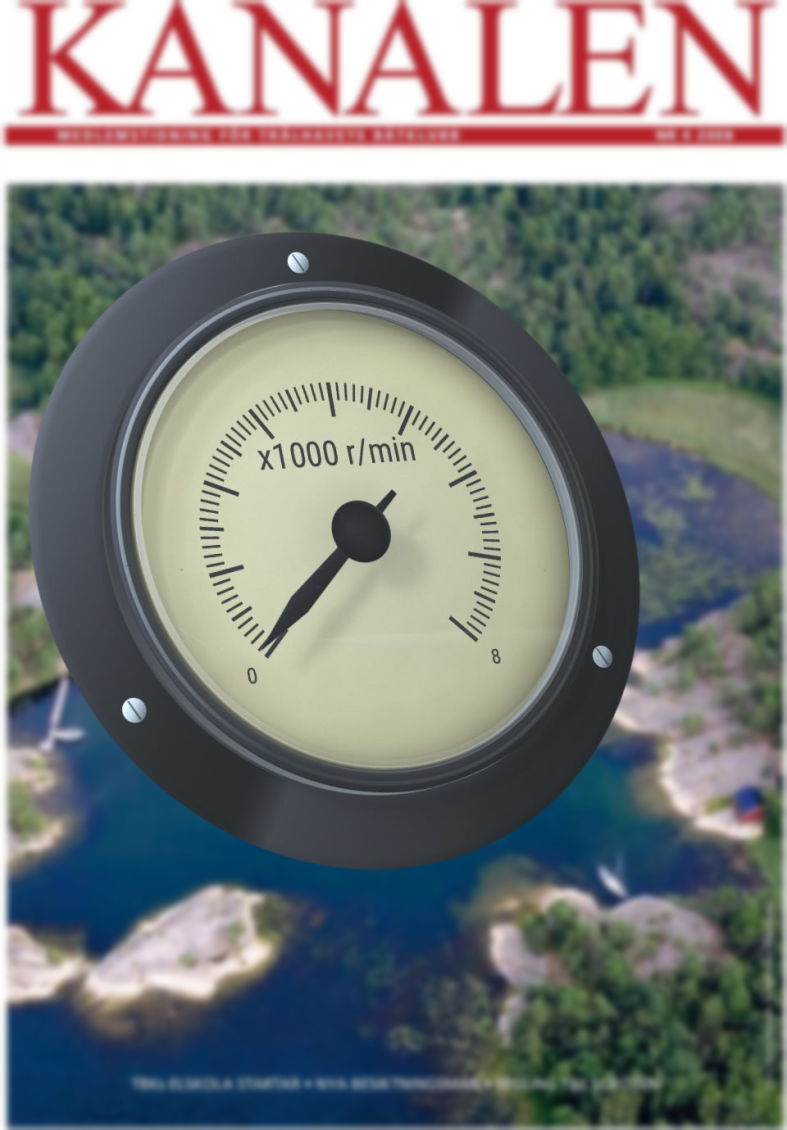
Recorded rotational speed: 100
